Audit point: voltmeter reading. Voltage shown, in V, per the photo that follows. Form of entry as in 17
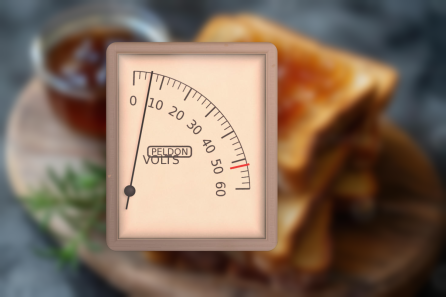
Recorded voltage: 6
